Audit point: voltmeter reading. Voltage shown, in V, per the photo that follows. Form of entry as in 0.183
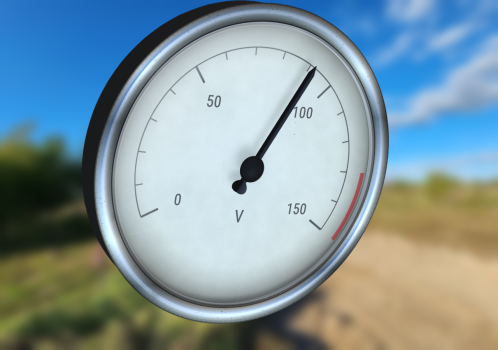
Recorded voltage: 90
